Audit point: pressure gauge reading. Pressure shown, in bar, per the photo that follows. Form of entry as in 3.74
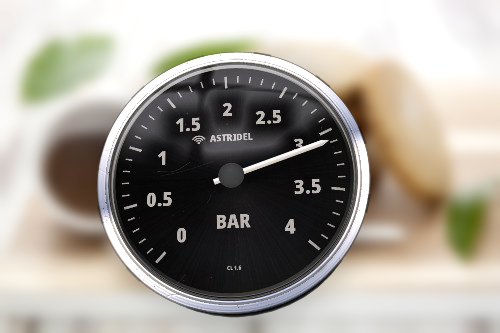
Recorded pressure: 3.1
